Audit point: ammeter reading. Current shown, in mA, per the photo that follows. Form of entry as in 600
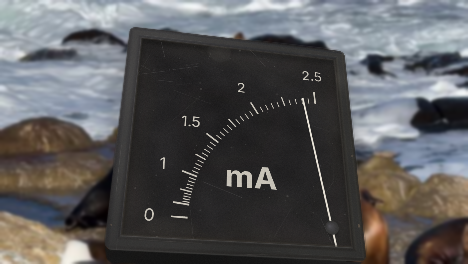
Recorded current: 2.4
